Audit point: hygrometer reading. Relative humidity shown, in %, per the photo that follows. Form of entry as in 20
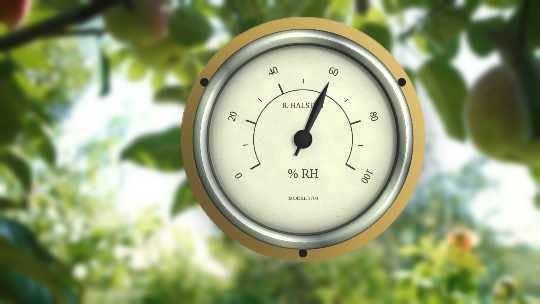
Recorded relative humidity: 60
